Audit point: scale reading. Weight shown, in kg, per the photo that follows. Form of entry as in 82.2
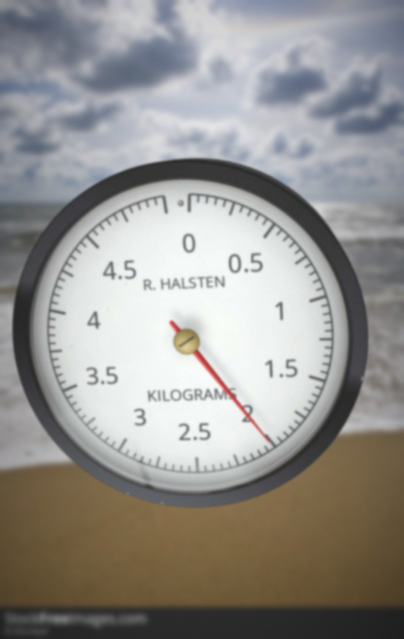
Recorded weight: 2
